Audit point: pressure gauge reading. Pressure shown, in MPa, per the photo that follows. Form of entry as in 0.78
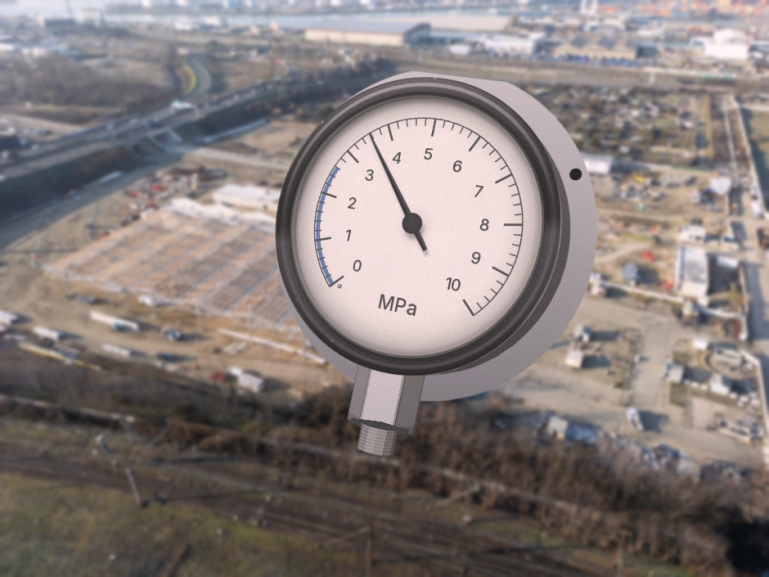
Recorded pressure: 3.6
